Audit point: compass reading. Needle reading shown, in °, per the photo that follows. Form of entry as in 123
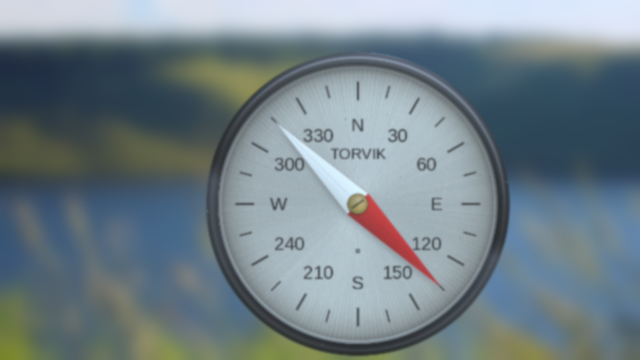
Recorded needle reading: 135
